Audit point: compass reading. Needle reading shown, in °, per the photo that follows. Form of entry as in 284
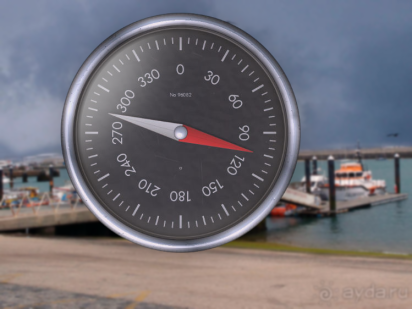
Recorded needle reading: 105
